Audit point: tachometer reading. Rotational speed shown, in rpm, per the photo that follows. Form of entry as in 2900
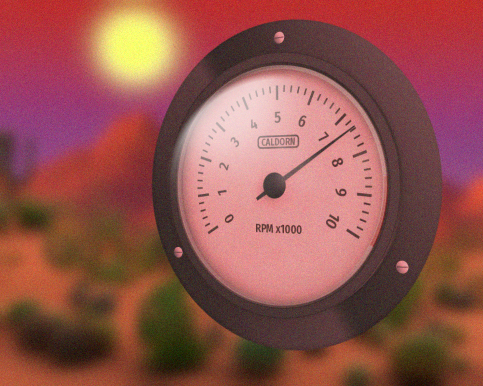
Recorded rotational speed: 7400
